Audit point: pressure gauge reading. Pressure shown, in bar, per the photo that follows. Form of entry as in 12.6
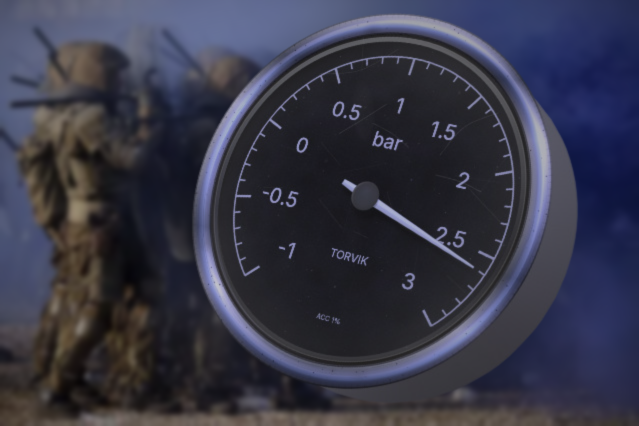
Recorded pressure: 2.6
